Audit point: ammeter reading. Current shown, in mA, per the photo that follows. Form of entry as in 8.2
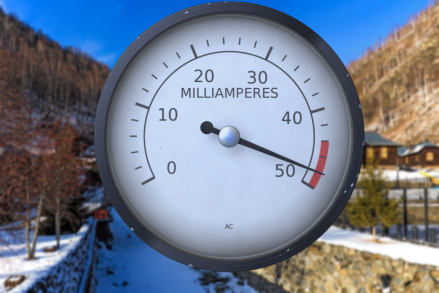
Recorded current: 48
